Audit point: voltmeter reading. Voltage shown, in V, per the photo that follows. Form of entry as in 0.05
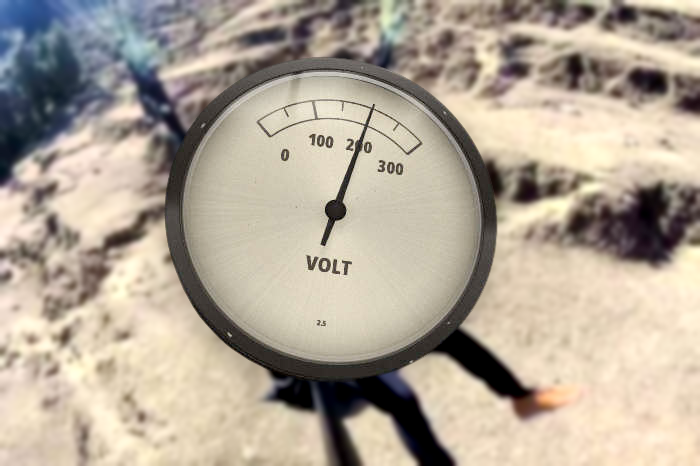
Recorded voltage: 200
